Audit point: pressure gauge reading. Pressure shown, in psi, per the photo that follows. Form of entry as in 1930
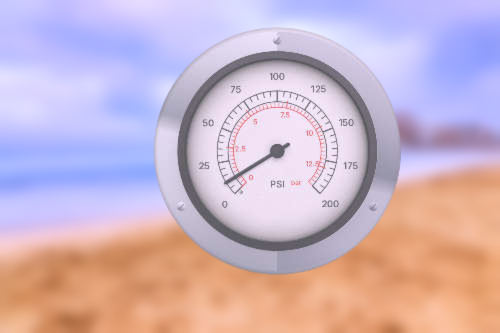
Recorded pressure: 10
